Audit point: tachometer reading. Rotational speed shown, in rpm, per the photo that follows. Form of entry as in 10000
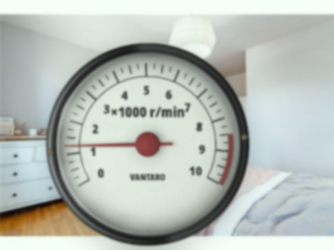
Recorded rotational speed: 1250
